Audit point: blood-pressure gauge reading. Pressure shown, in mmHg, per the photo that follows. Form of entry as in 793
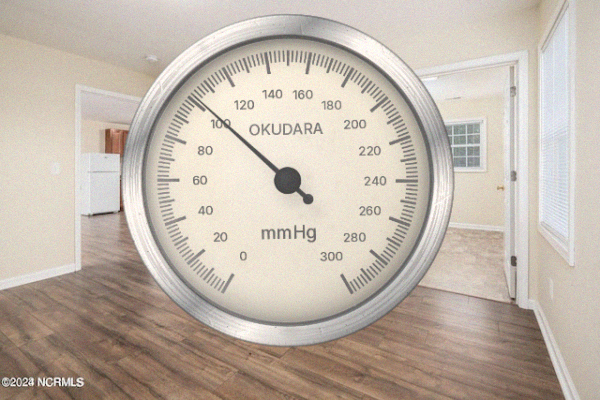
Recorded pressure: 102
